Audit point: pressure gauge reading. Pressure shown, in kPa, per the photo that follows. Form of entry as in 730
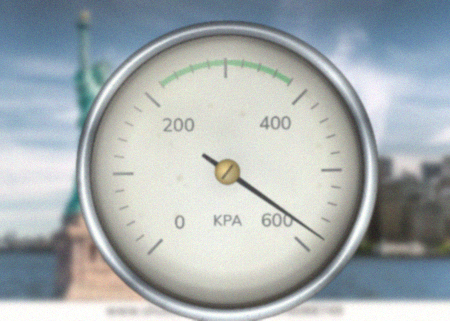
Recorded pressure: 580
